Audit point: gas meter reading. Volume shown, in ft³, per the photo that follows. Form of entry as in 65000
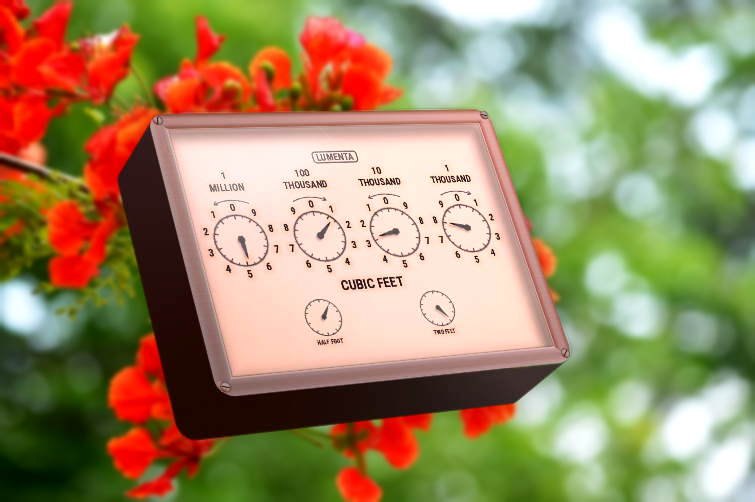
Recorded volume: 512800
